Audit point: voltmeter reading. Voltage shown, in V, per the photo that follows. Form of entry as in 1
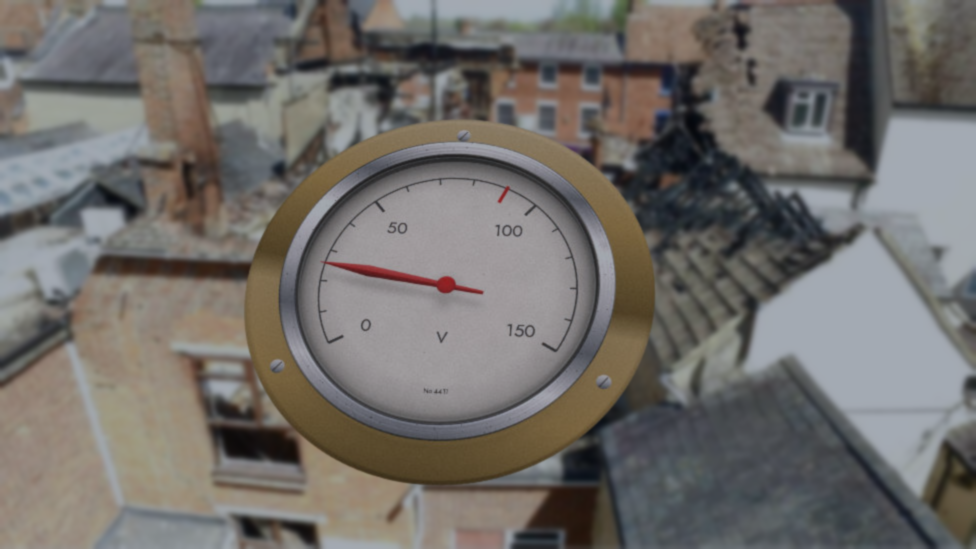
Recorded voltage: 25
